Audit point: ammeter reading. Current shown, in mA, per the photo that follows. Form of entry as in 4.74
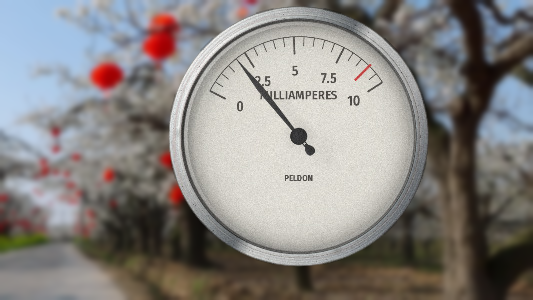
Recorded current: 2
